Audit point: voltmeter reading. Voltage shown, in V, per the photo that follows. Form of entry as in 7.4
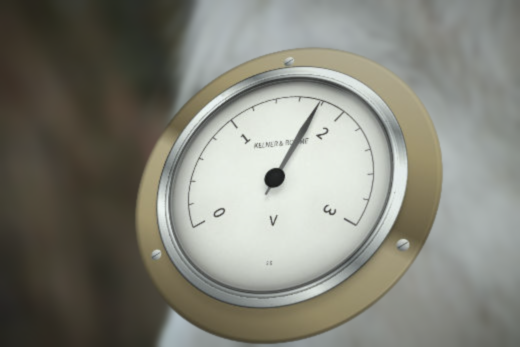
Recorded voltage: 1.8
